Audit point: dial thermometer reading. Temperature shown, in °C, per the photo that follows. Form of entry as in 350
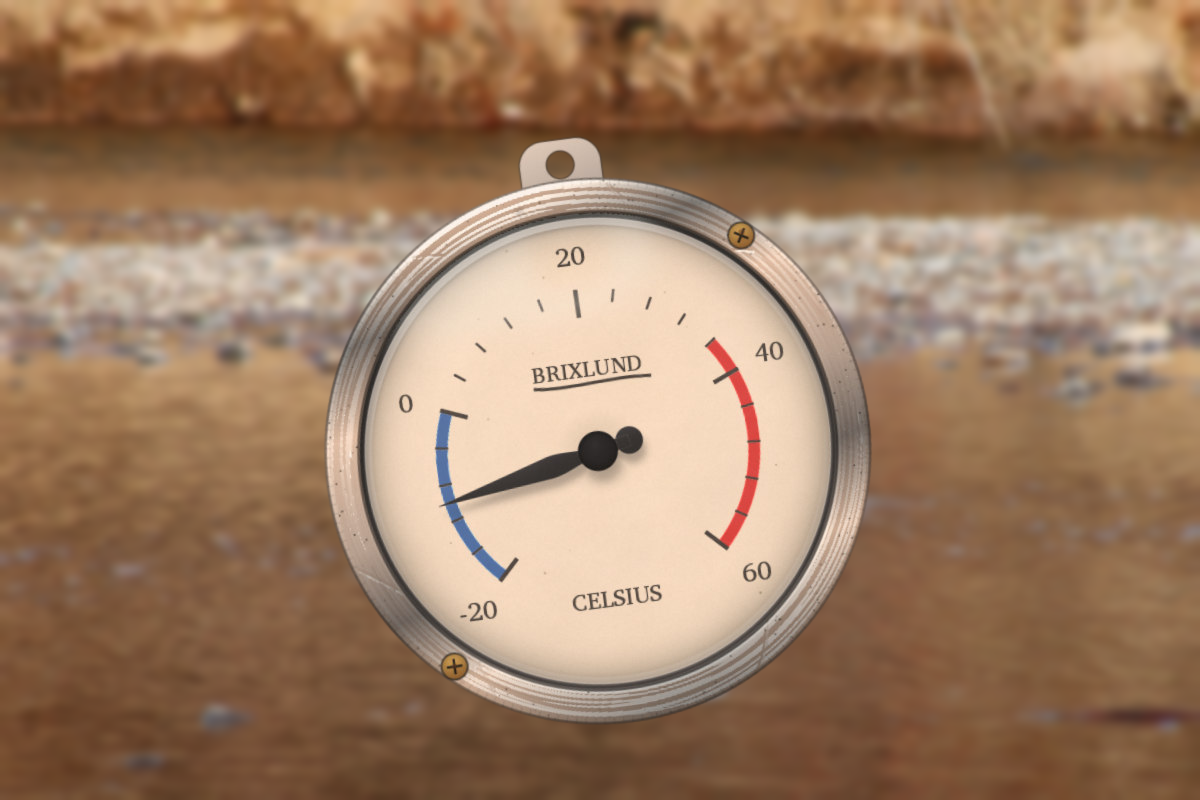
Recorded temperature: -10
